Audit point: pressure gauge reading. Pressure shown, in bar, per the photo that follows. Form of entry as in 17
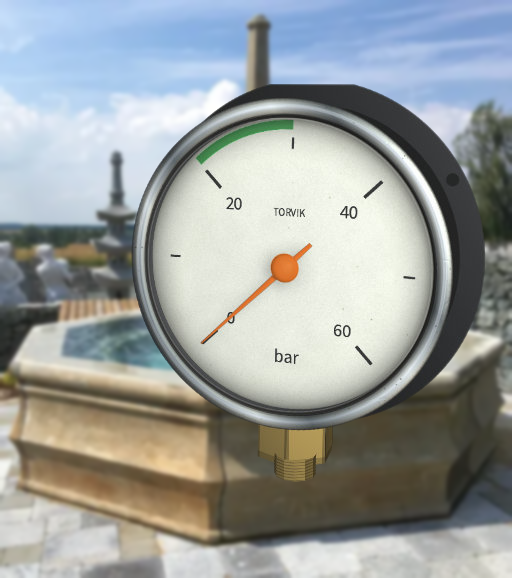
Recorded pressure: 0
